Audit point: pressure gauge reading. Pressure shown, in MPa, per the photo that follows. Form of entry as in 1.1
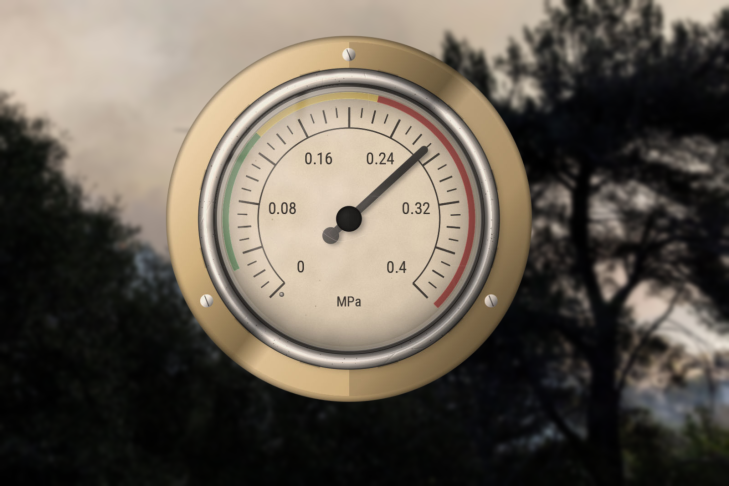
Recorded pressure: 0.27
